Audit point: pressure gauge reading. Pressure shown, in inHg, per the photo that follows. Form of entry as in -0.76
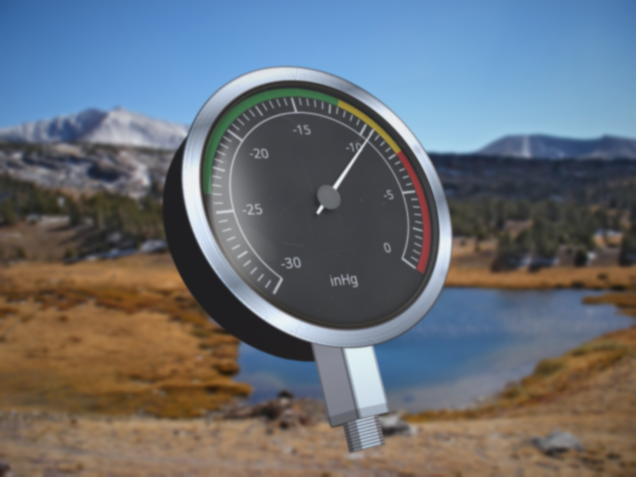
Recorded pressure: -9.5
